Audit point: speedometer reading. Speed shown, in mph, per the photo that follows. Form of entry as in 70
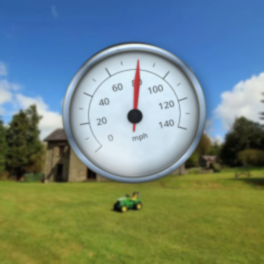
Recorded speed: 80
